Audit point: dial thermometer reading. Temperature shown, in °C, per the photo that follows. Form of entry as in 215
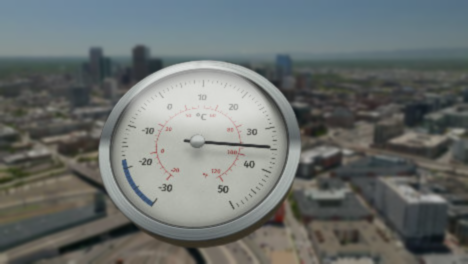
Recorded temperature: 35
